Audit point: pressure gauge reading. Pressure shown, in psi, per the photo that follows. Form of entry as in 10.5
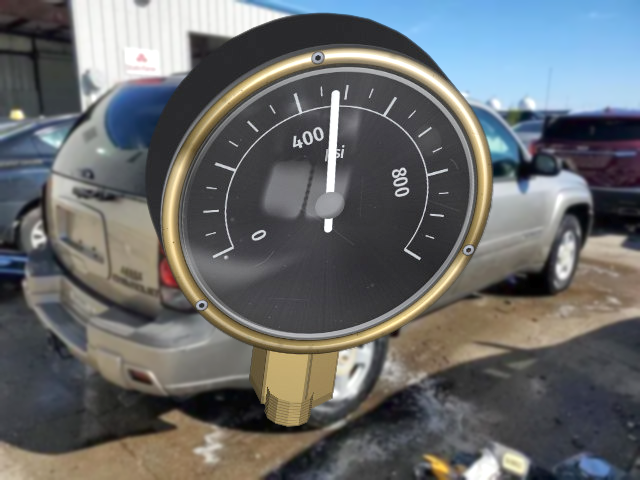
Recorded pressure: 475
